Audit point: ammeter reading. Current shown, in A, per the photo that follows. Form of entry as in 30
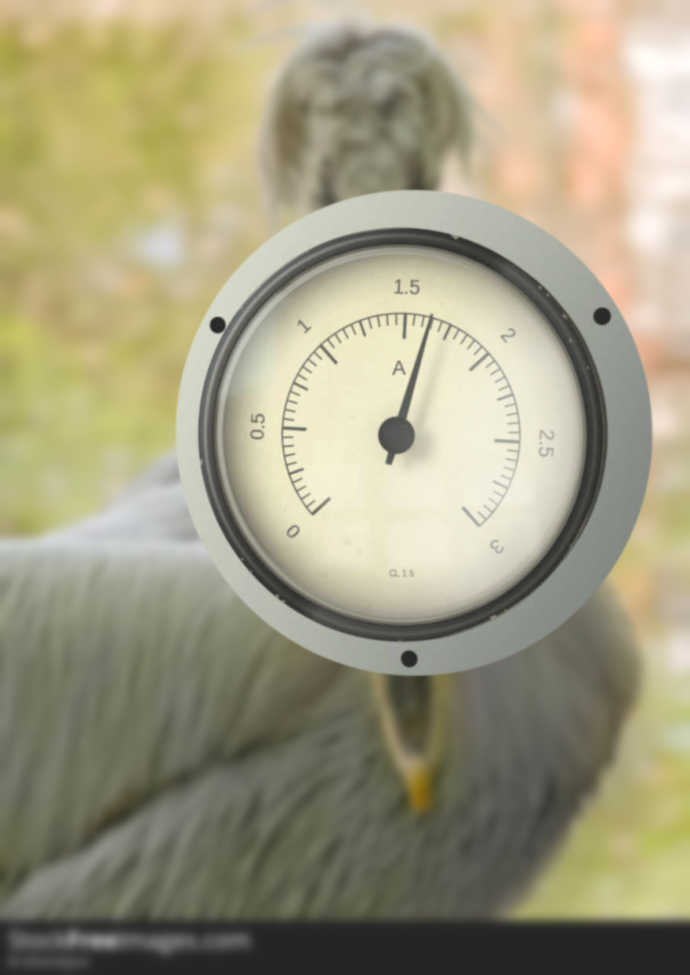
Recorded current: 1.65
